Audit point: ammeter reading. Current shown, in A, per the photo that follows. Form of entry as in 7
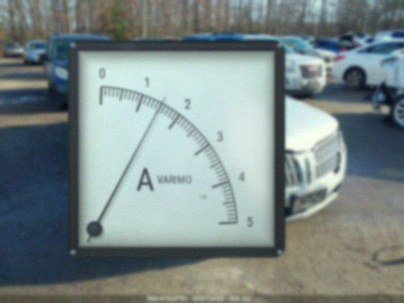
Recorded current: 1.5
